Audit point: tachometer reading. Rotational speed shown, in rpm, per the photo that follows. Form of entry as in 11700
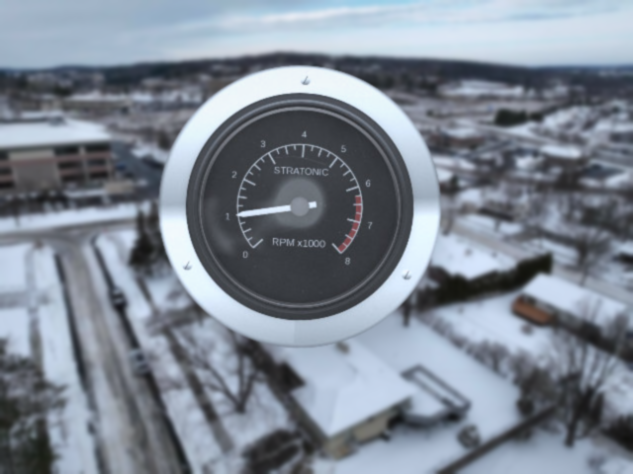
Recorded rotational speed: 1000
